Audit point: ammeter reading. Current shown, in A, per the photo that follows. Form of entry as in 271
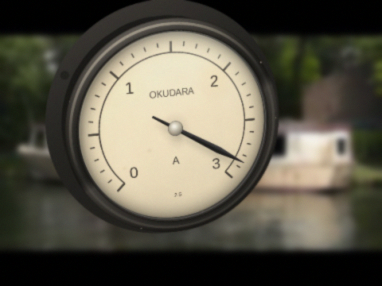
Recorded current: 2.85
